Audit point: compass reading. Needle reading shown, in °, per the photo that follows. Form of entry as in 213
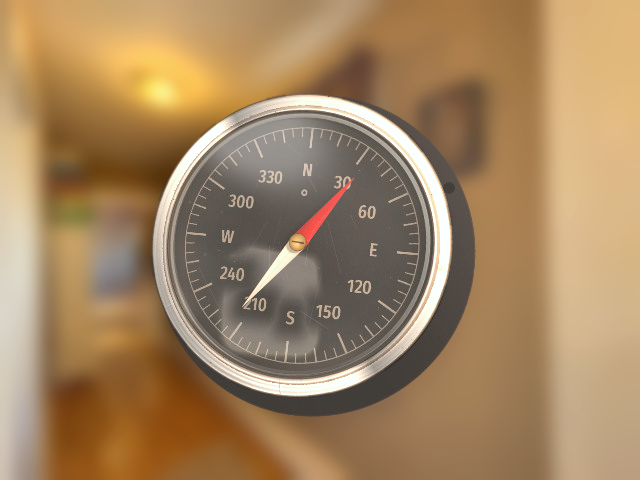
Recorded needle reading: 35
